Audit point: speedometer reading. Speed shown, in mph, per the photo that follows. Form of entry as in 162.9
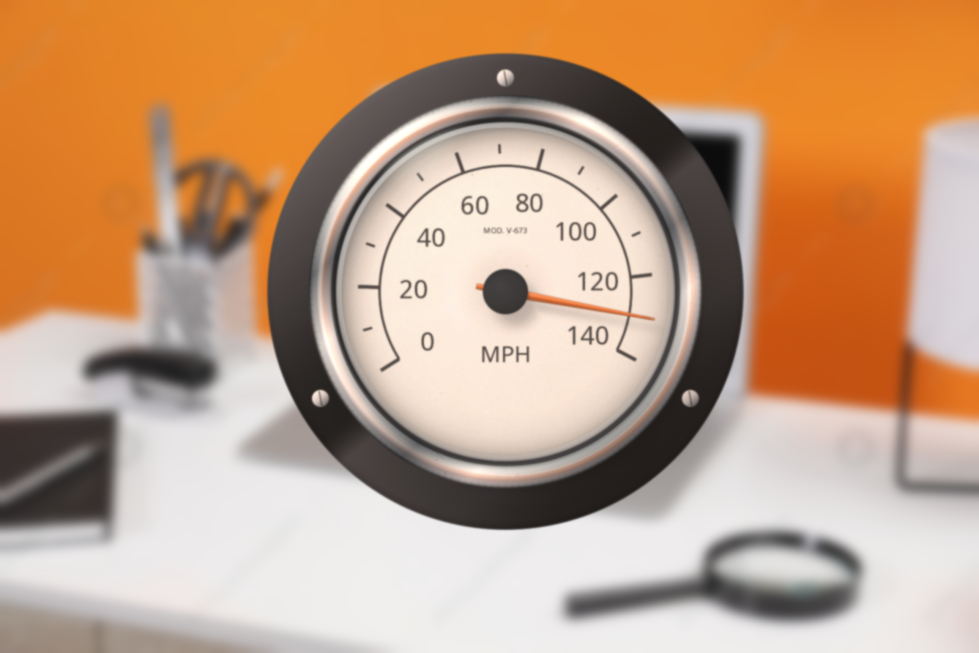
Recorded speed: 130
